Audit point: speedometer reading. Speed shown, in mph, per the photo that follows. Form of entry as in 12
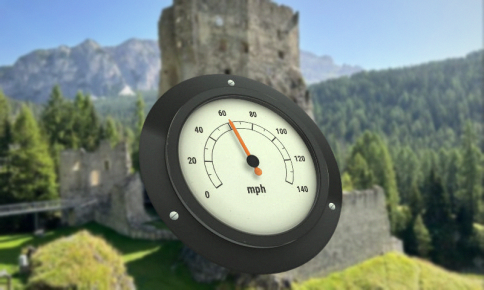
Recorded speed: 60
